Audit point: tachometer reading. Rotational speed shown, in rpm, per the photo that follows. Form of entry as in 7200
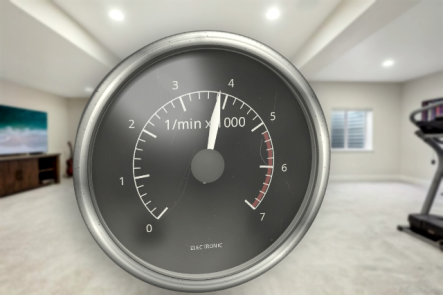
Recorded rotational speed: 3800
